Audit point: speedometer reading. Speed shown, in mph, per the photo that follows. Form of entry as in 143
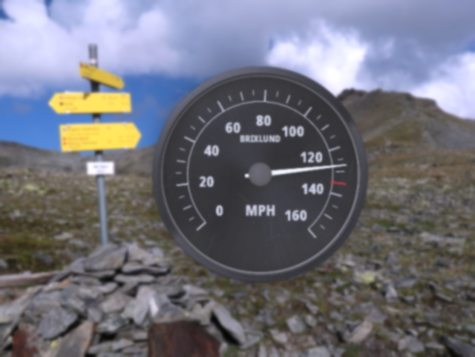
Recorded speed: 127.5
